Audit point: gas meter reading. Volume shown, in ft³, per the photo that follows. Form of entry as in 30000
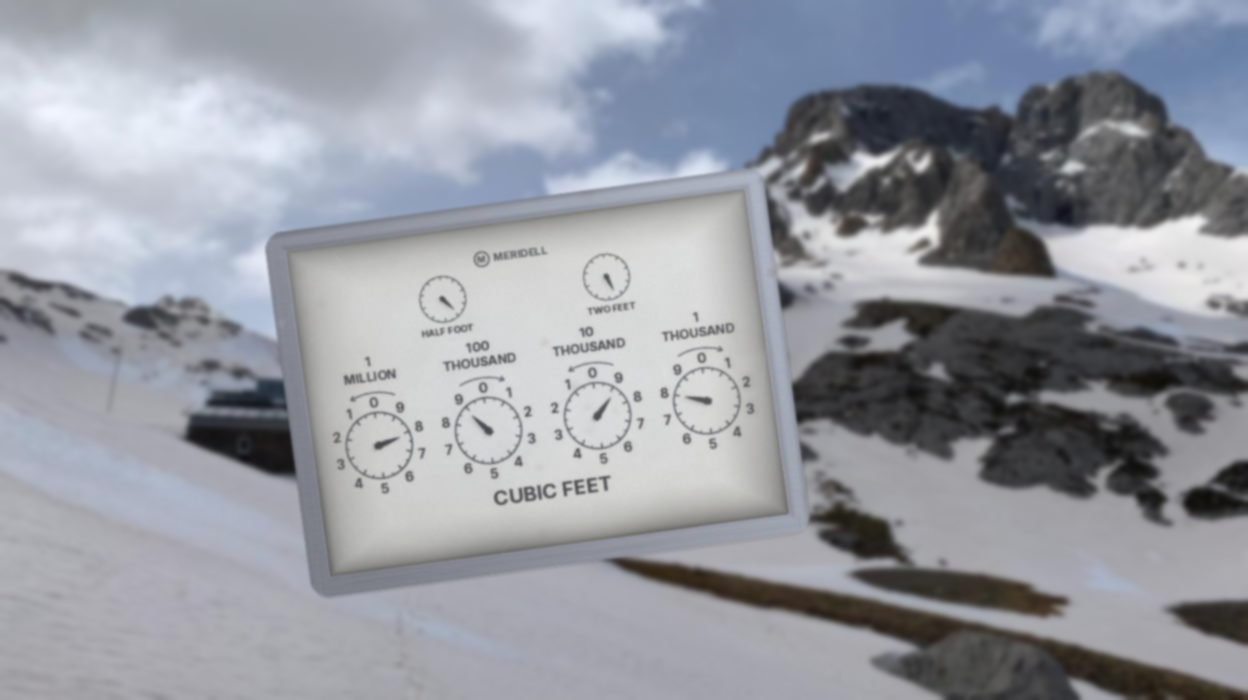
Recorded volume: 788800
